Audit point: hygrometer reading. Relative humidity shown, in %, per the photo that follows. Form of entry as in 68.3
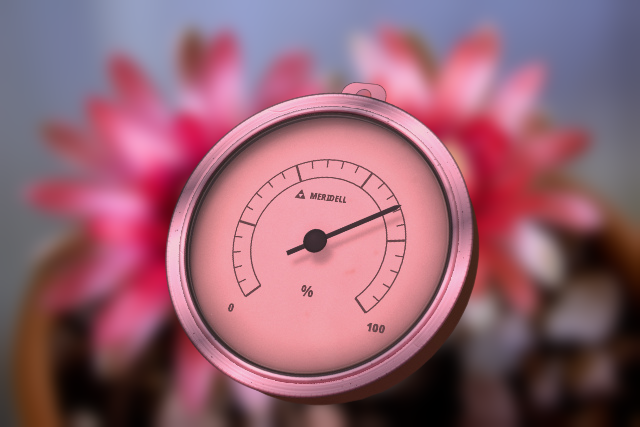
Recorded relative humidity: 72
